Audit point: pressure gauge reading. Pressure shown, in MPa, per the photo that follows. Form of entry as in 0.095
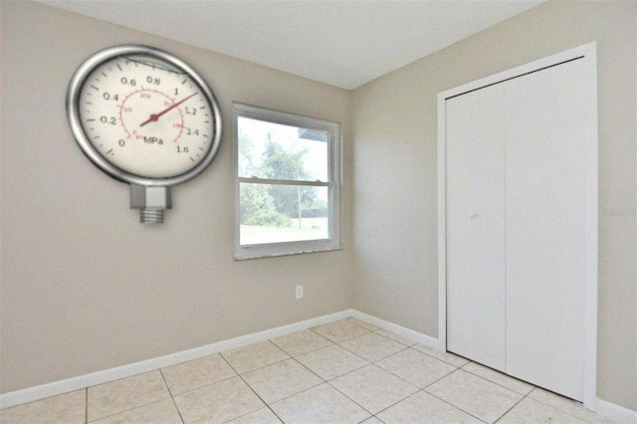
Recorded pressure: 1.1
